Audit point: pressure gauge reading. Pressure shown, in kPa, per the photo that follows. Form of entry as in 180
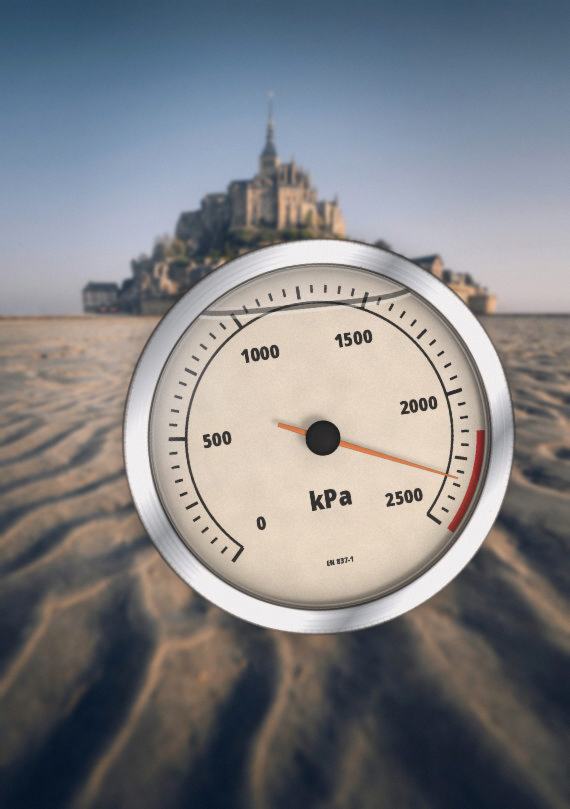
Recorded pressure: 2325
